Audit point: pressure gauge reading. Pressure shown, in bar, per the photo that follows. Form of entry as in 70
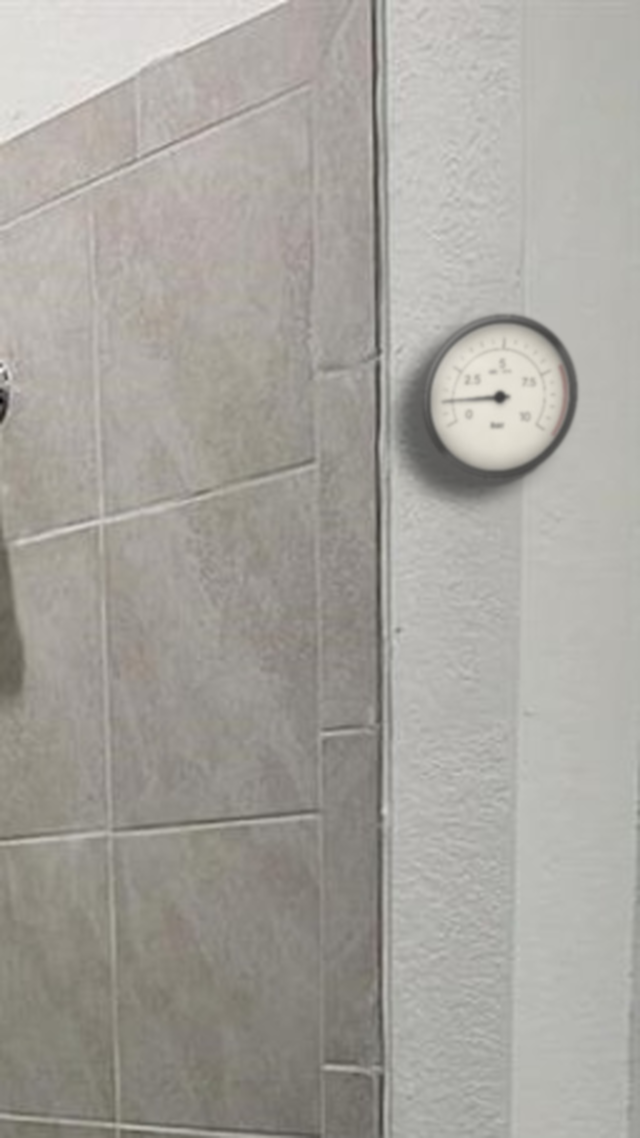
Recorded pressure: 1
